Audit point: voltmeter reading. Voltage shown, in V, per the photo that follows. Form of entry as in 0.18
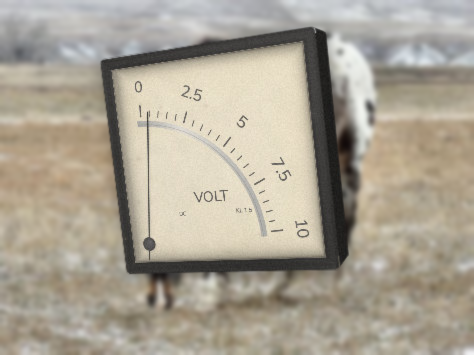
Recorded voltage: 0.5
